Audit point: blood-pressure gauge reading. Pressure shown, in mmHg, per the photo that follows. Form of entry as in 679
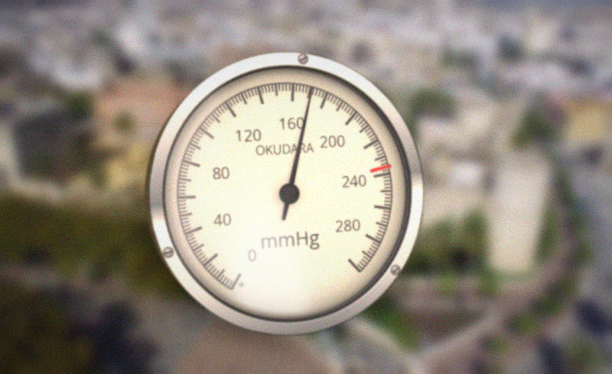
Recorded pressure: 170
